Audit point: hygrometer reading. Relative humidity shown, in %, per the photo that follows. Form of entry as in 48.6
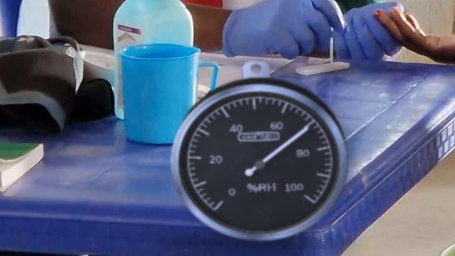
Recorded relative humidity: 70
